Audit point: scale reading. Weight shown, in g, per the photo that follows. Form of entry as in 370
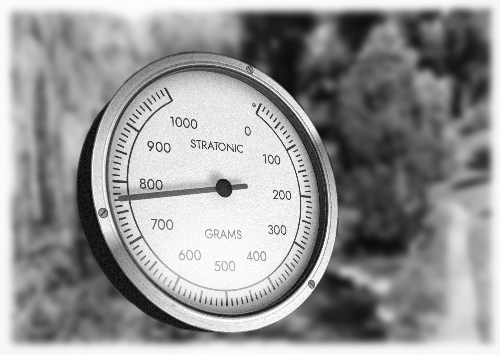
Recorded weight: 770
